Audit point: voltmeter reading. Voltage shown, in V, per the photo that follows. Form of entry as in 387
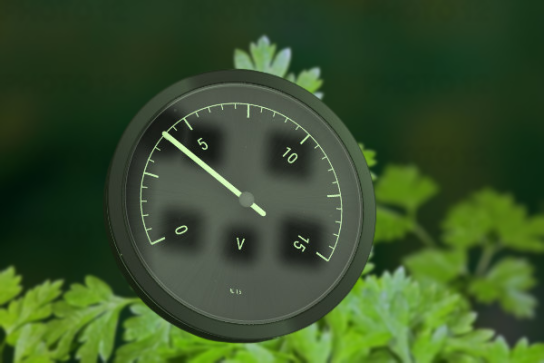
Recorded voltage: 4
